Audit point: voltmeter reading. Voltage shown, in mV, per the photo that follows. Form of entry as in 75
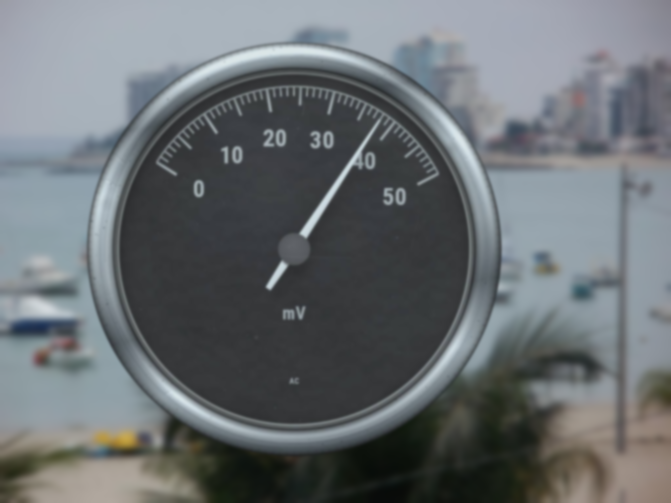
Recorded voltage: 38
